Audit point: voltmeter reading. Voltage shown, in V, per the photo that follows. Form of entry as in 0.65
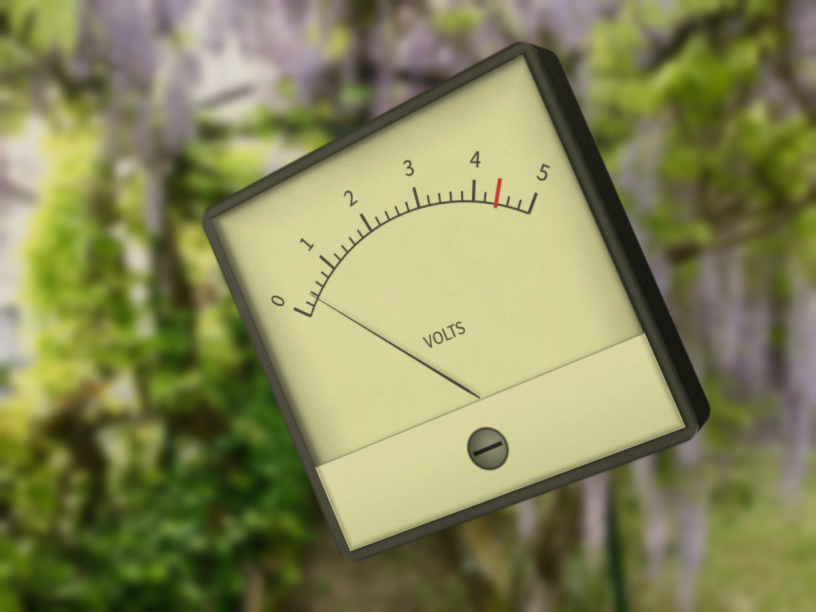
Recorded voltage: 0.4
